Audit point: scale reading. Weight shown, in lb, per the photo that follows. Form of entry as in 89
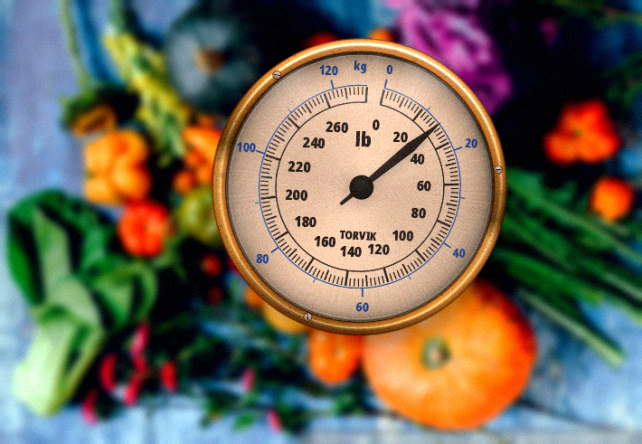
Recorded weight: 30
